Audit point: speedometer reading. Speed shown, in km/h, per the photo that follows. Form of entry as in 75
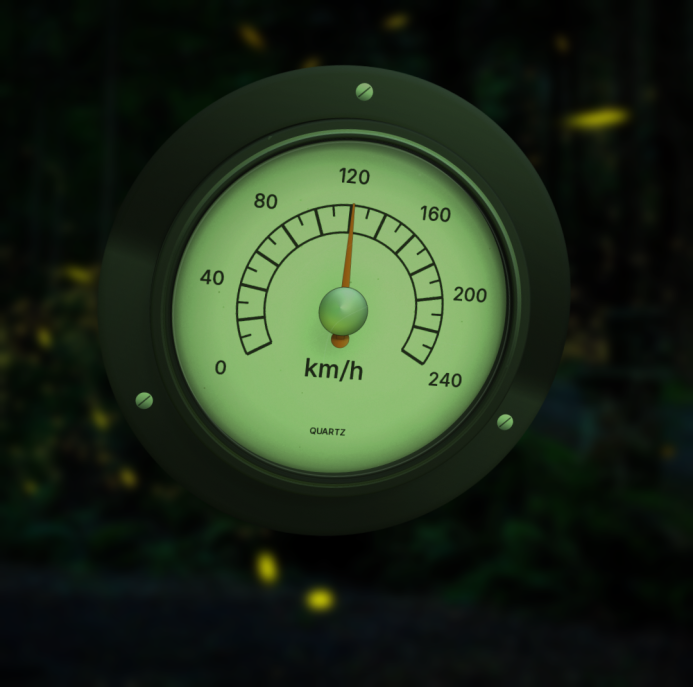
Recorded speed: 120
